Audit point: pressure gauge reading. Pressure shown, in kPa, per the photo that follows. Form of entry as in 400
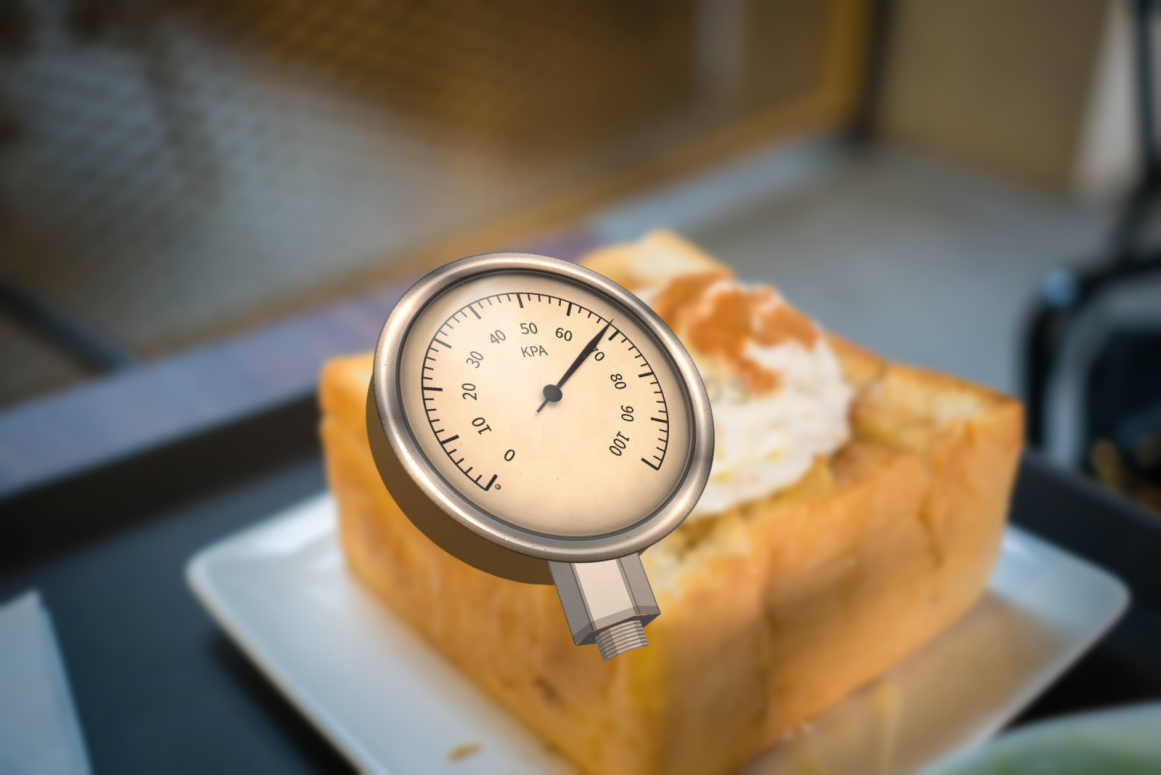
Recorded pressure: 68
